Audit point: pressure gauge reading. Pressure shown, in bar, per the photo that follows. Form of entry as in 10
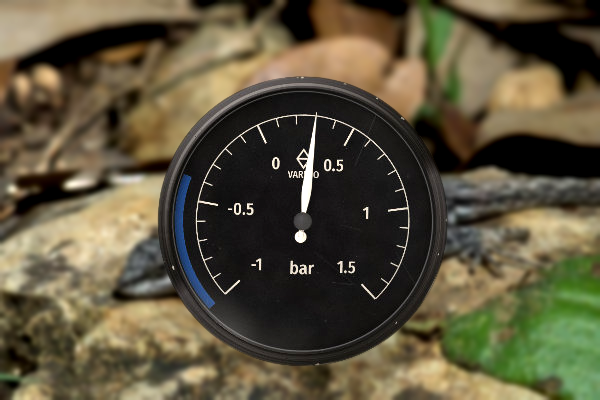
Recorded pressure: 0.3
